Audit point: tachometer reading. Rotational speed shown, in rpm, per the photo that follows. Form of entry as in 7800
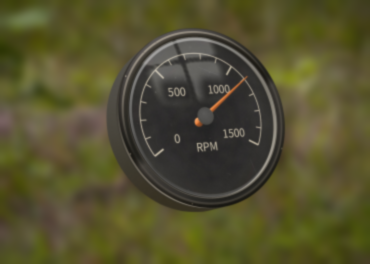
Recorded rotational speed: 1100
